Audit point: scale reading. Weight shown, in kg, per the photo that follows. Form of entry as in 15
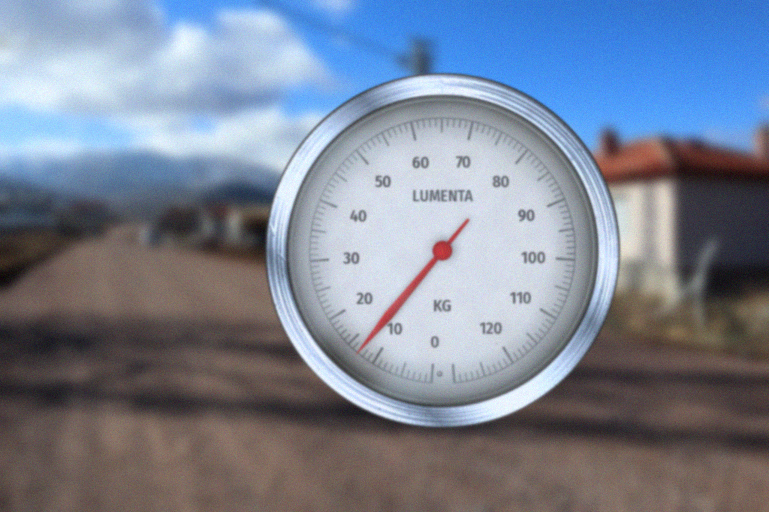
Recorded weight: 13
